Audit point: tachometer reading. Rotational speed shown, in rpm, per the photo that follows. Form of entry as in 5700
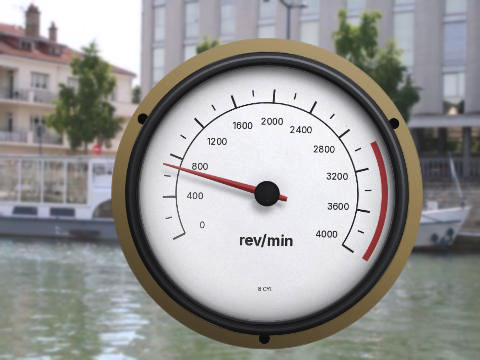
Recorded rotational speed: 700
